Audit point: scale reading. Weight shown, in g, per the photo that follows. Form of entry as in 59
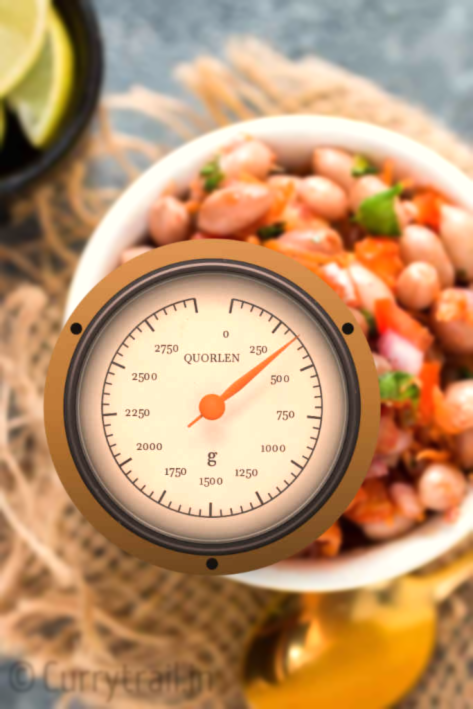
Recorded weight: 350
